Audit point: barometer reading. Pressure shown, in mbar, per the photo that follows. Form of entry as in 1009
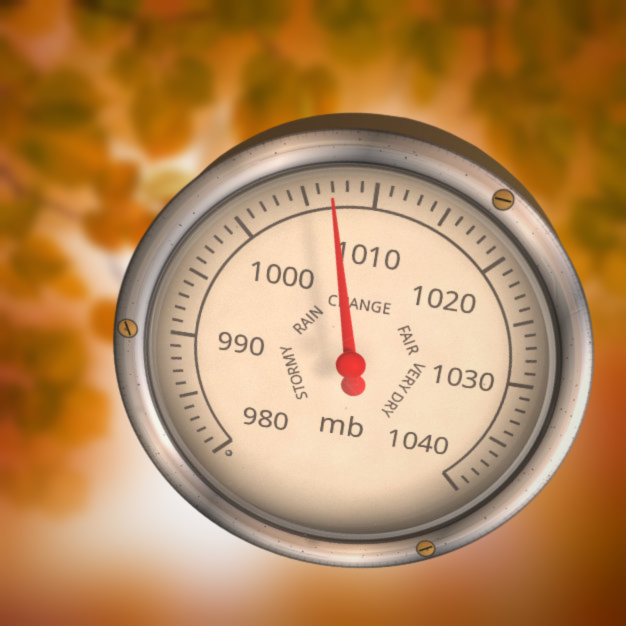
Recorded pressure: 1007
